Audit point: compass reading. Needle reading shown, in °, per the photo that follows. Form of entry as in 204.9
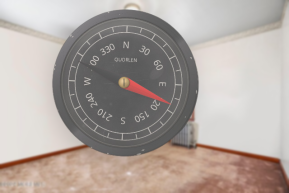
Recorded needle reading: 112.5
